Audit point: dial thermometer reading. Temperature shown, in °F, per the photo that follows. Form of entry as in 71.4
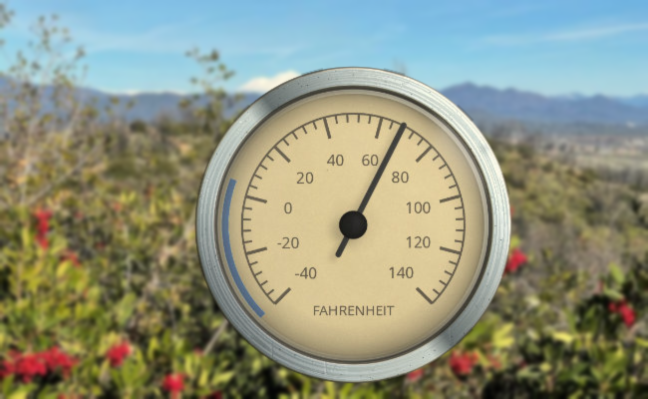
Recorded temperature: 68
